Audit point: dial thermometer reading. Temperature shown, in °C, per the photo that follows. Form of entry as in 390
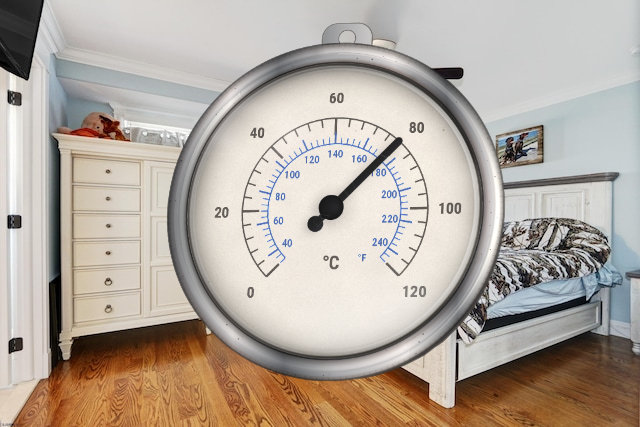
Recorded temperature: 80
